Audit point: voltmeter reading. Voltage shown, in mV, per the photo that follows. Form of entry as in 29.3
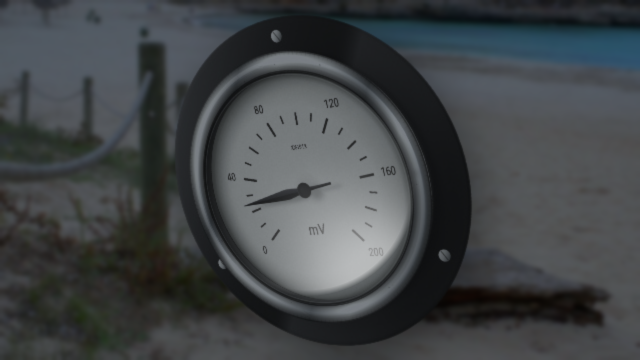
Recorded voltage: 25
